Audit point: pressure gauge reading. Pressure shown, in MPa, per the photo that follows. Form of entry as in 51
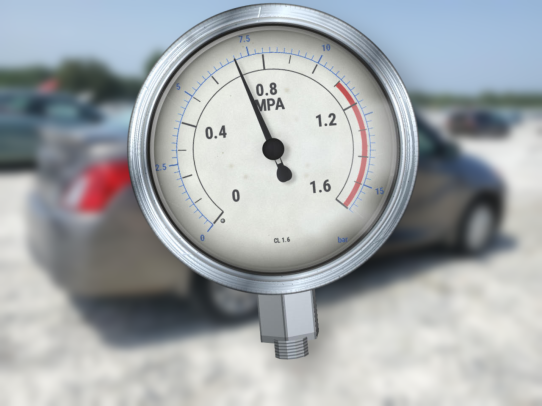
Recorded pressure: 0.7
